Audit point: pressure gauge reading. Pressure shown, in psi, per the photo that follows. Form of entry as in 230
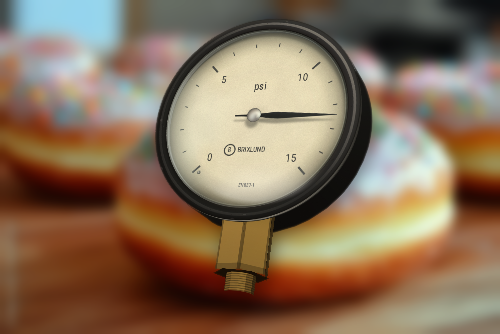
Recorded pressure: 12.5
